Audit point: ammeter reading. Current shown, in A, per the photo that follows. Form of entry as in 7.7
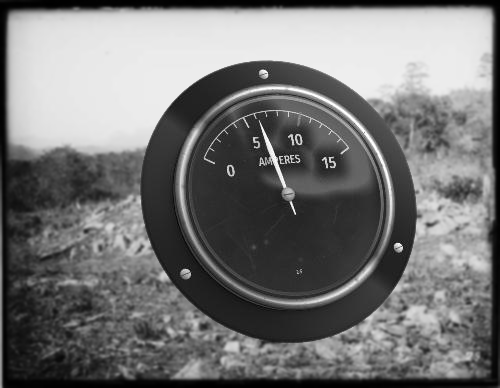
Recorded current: 6
